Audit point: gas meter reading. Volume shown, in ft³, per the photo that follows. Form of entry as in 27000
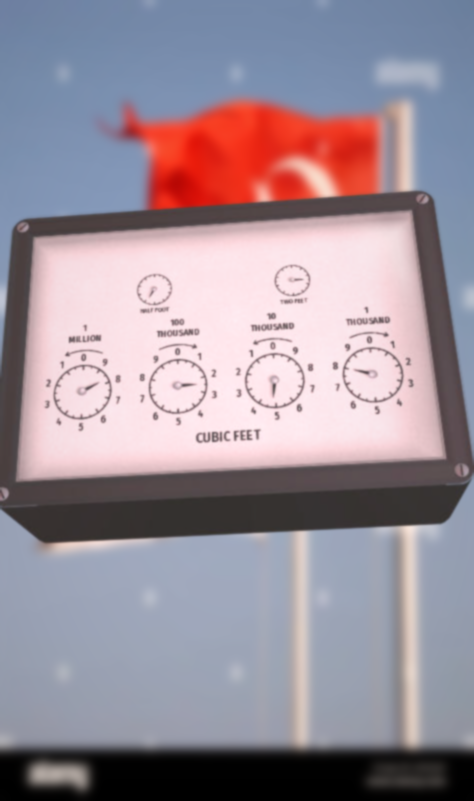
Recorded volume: 824800
